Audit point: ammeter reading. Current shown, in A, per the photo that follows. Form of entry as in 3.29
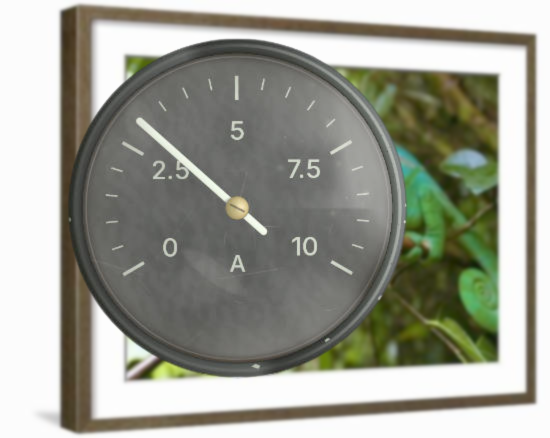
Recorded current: 3
